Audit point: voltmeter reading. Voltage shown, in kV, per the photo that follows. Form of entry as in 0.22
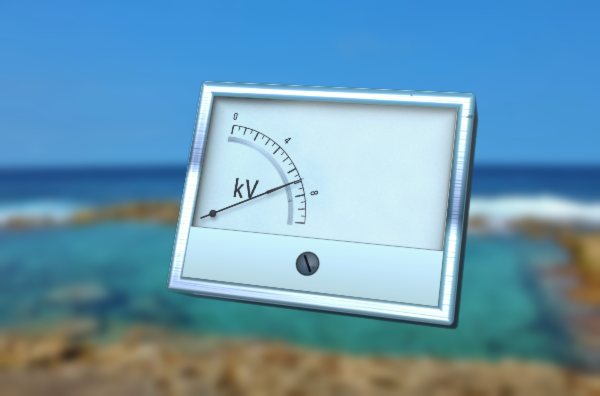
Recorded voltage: 7
